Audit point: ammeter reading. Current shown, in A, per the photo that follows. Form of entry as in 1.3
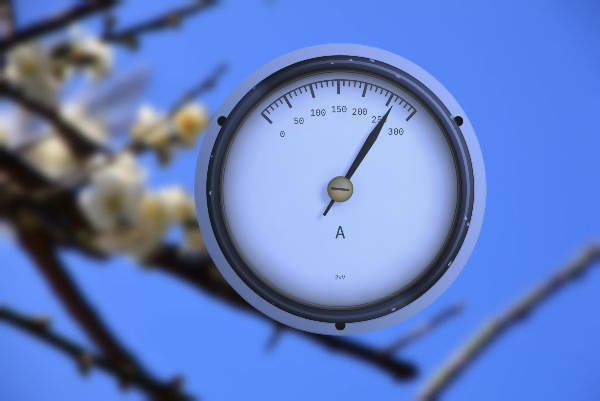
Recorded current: 260
